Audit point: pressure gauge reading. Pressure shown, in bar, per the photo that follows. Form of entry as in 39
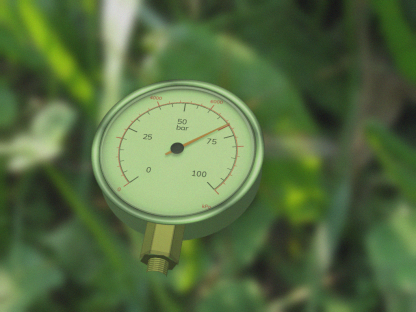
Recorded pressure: 70
